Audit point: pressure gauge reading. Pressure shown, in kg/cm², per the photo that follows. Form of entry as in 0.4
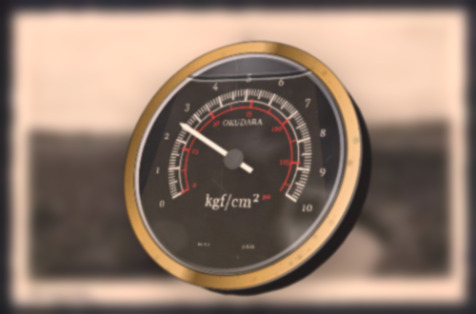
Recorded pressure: 2.5
